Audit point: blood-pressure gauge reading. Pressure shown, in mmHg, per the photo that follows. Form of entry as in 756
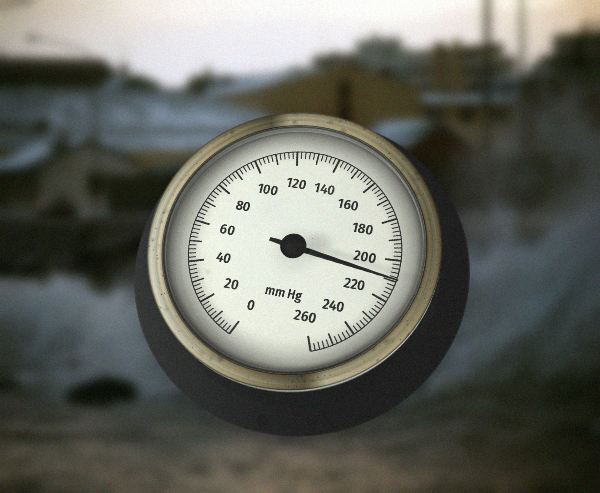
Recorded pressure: 210
